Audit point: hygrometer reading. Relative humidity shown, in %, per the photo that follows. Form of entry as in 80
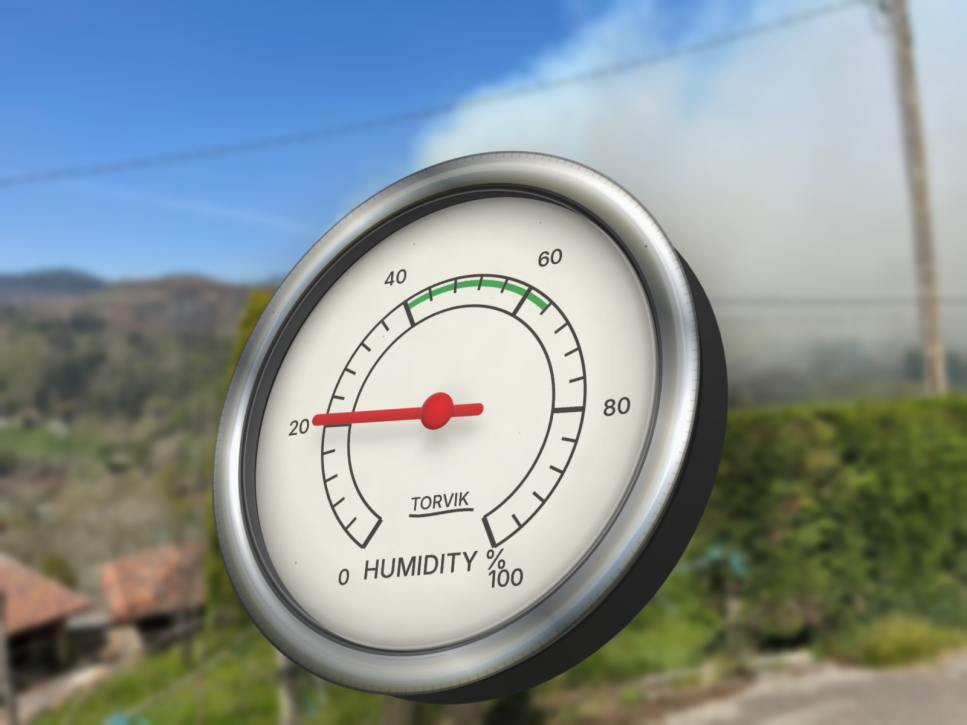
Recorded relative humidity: 20
